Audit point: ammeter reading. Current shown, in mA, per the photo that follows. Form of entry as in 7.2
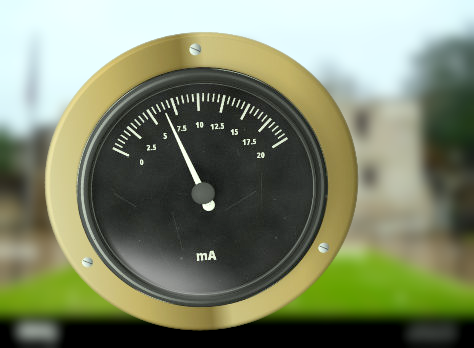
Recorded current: 6.5
